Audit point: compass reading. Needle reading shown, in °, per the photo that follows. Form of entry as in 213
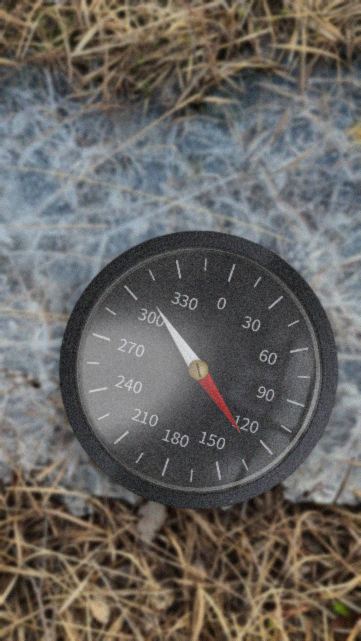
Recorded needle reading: 127.5
